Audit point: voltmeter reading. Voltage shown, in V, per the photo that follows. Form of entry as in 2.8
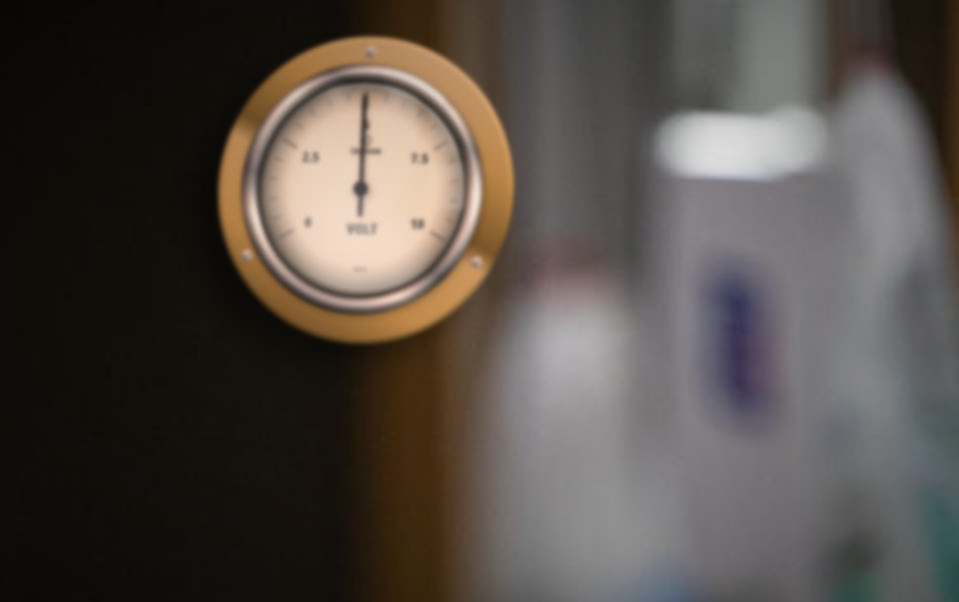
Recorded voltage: 5
